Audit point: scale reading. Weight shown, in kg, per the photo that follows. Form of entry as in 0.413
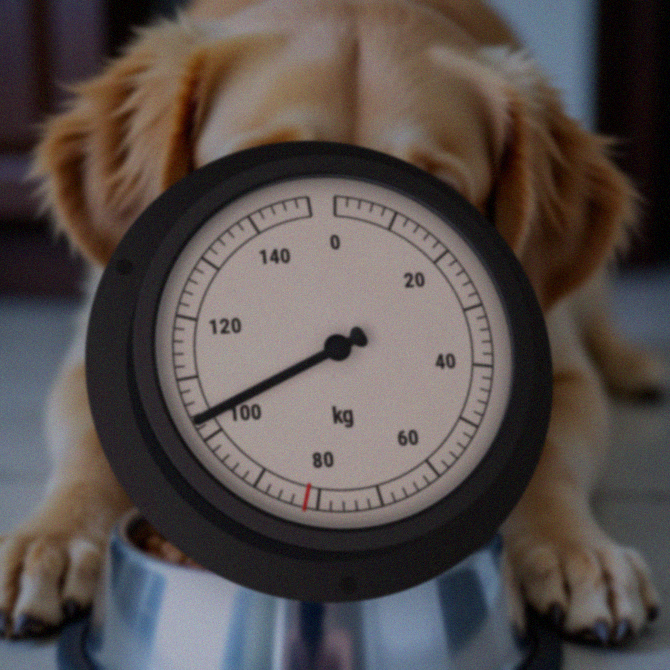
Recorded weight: 103
